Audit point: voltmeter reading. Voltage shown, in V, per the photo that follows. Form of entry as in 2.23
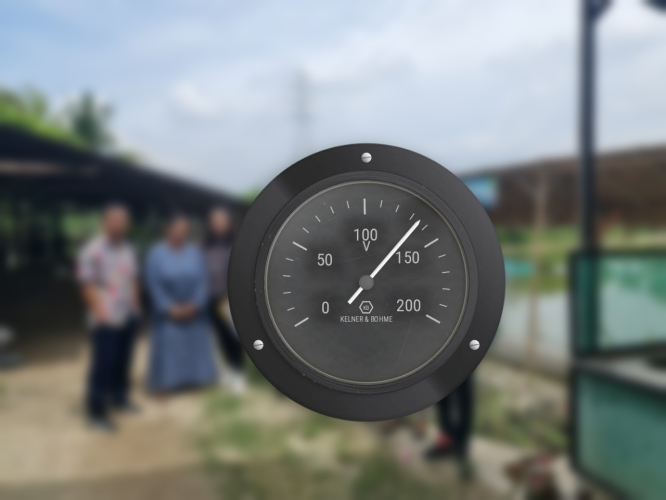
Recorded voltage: 135
